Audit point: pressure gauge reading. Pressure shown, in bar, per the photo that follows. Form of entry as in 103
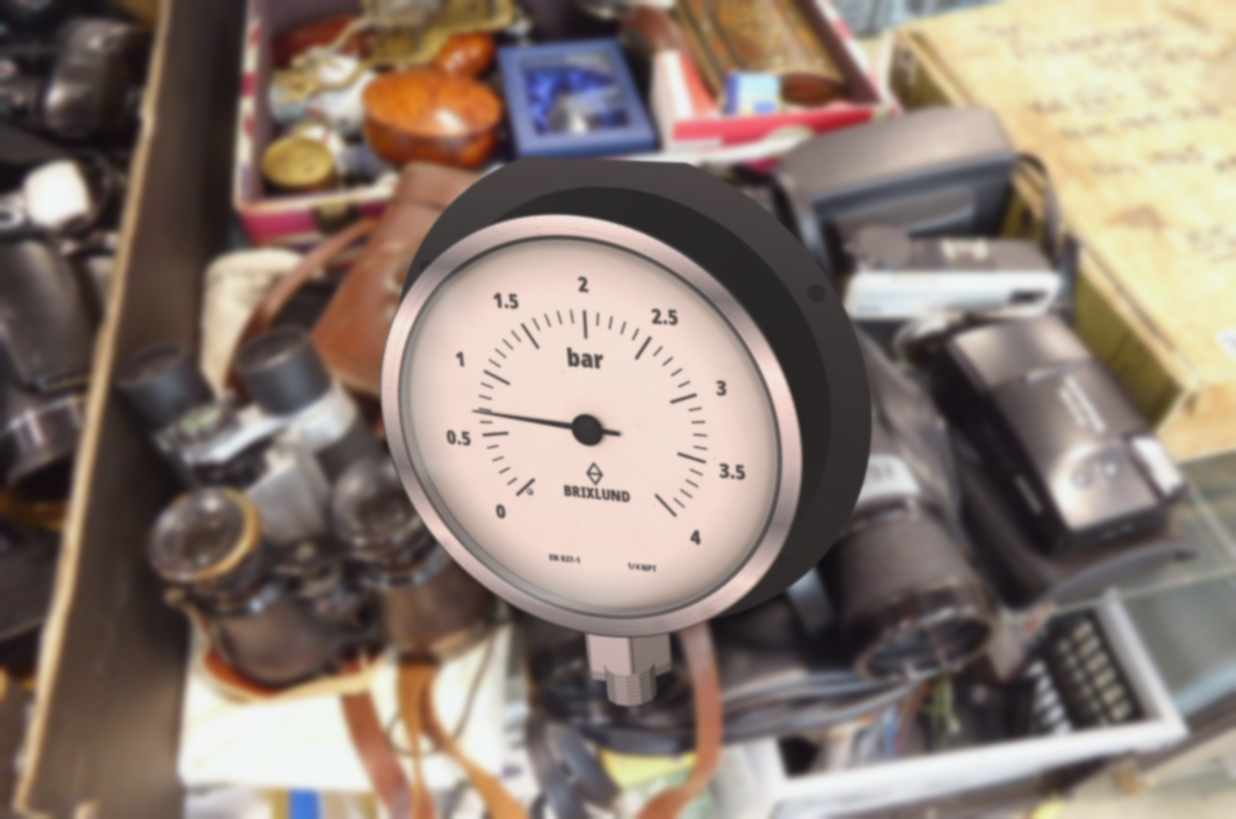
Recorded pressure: 0.7
